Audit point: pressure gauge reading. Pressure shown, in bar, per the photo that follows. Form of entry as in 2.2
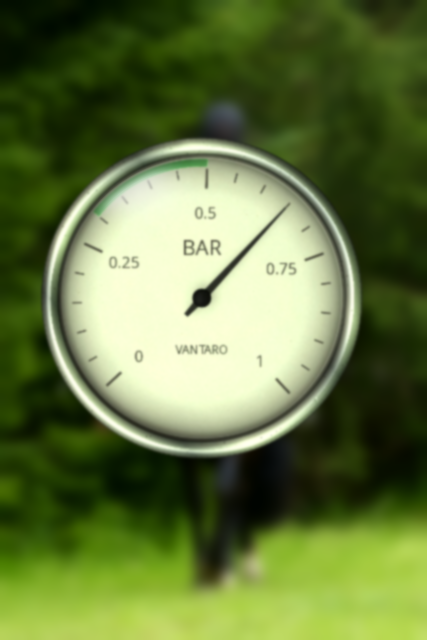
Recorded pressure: 0.65
